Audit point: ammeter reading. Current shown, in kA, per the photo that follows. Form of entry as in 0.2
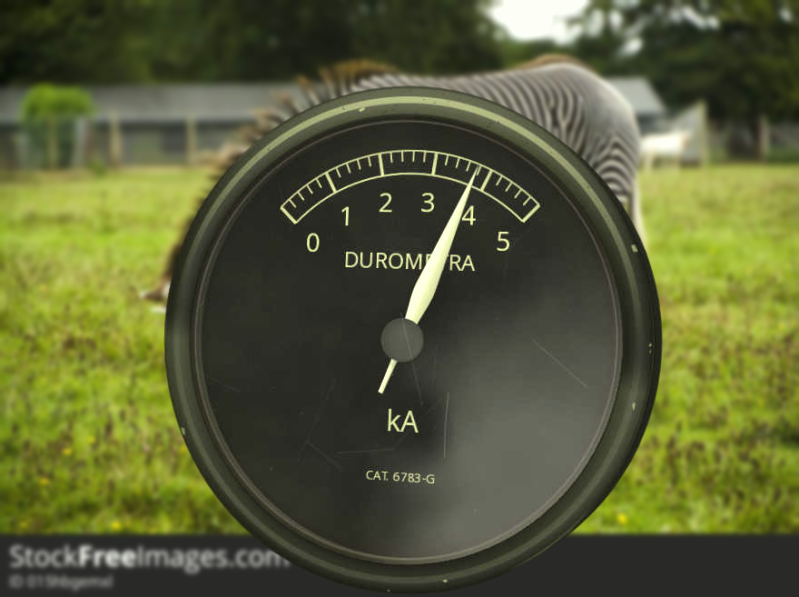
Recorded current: 3.8
